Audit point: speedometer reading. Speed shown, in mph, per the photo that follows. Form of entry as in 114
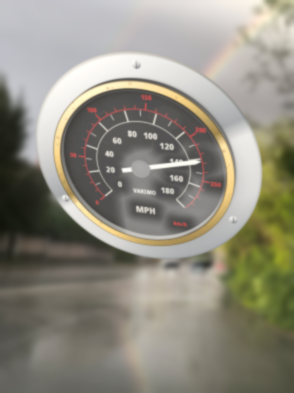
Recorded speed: 140
